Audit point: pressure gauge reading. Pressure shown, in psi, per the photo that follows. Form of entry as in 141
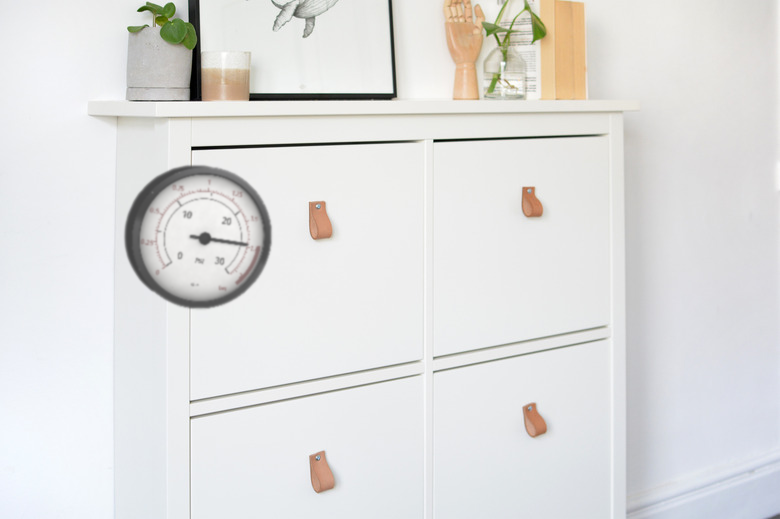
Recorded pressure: 25
